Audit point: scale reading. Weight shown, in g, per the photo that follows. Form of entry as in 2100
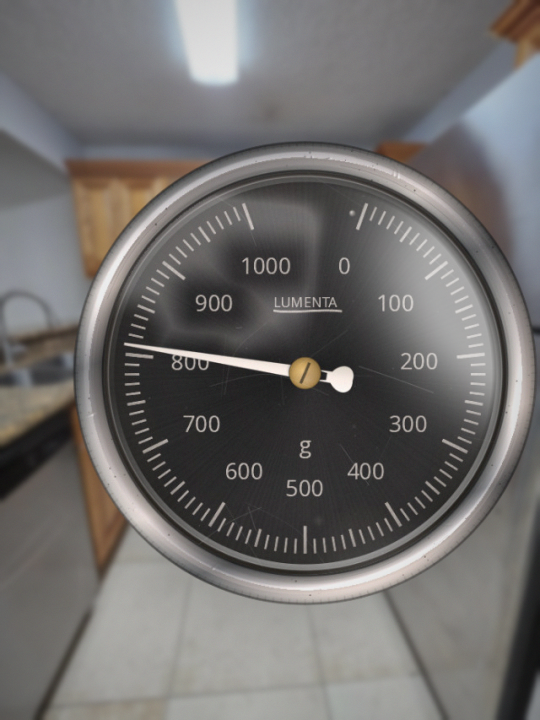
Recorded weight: 810
